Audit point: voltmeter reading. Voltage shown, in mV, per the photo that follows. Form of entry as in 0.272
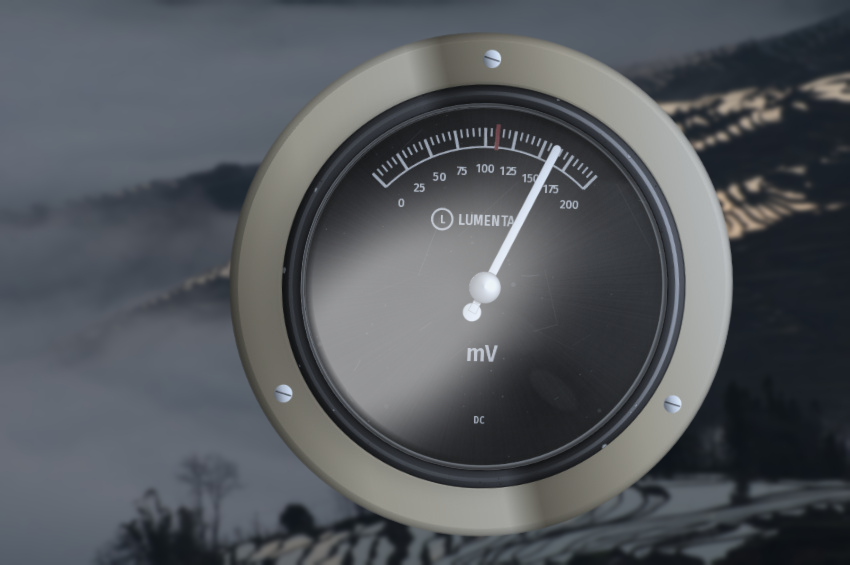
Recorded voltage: 160
